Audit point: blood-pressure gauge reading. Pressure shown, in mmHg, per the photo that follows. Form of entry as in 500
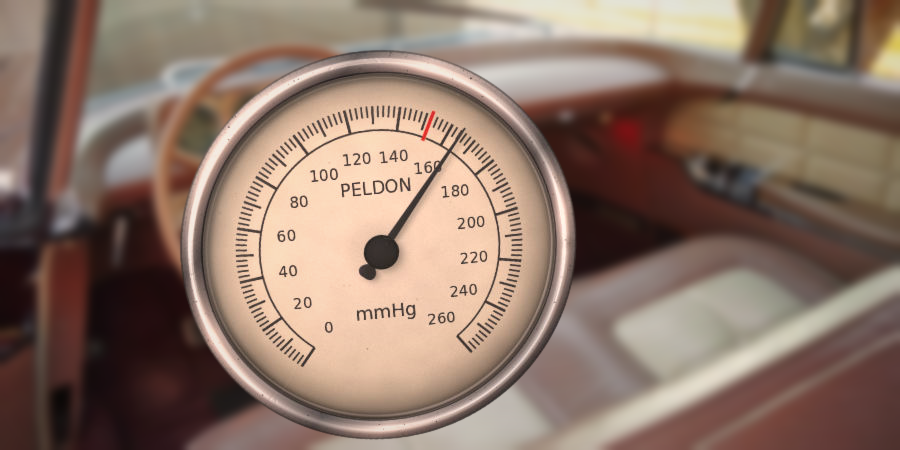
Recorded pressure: 164
